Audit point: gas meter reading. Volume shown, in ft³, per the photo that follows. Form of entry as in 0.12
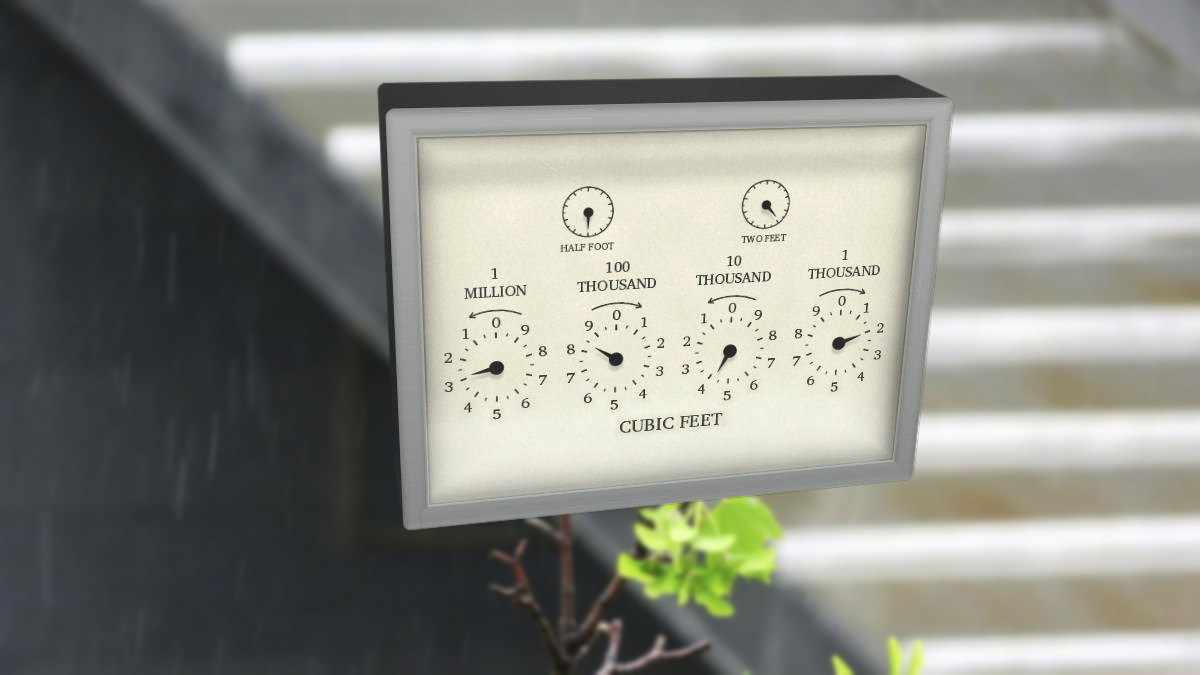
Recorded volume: 284200
